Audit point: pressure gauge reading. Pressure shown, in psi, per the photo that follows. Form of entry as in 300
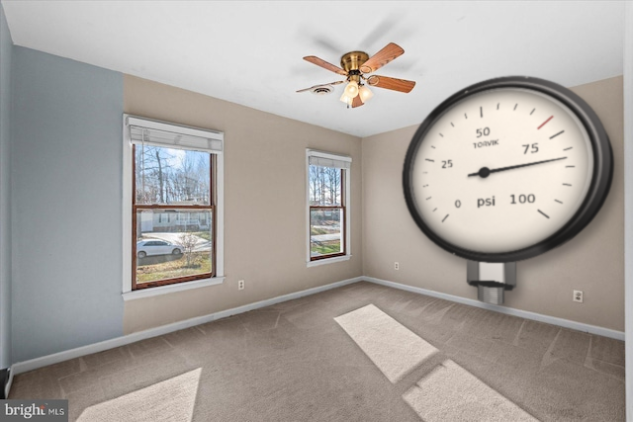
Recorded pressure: 82.5
